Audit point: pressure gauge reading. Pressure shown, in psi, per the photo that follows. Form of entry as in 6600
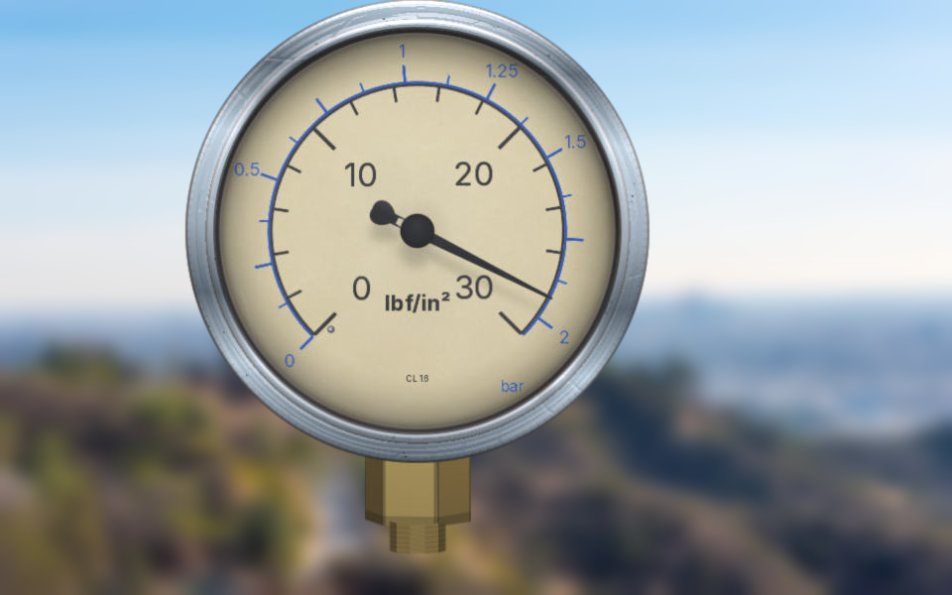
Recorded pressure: 28
